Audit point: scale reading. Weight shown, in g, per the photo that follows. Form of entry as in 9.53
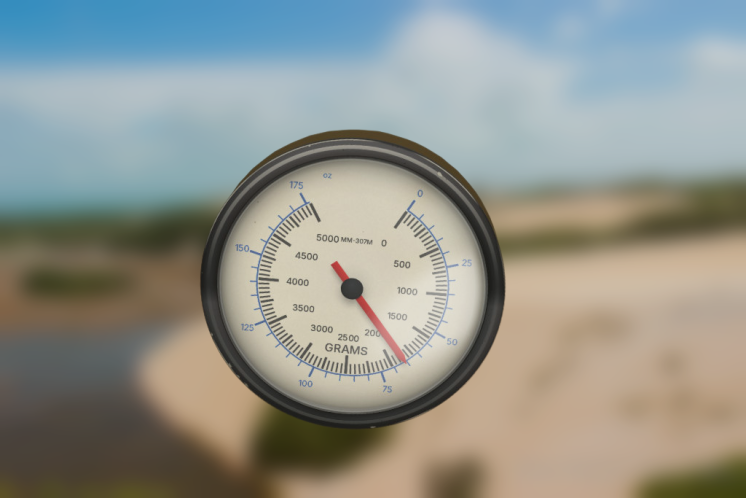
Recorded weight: 1850
